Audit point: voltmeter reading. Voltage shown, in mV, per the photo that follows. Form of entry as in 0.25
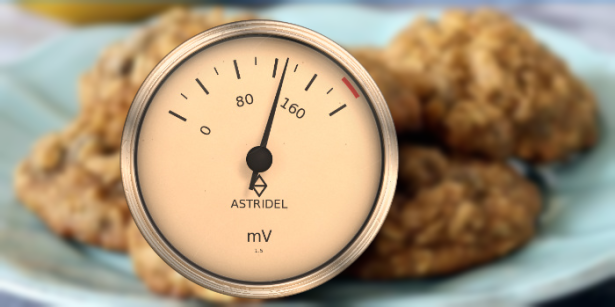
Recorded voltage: 130
